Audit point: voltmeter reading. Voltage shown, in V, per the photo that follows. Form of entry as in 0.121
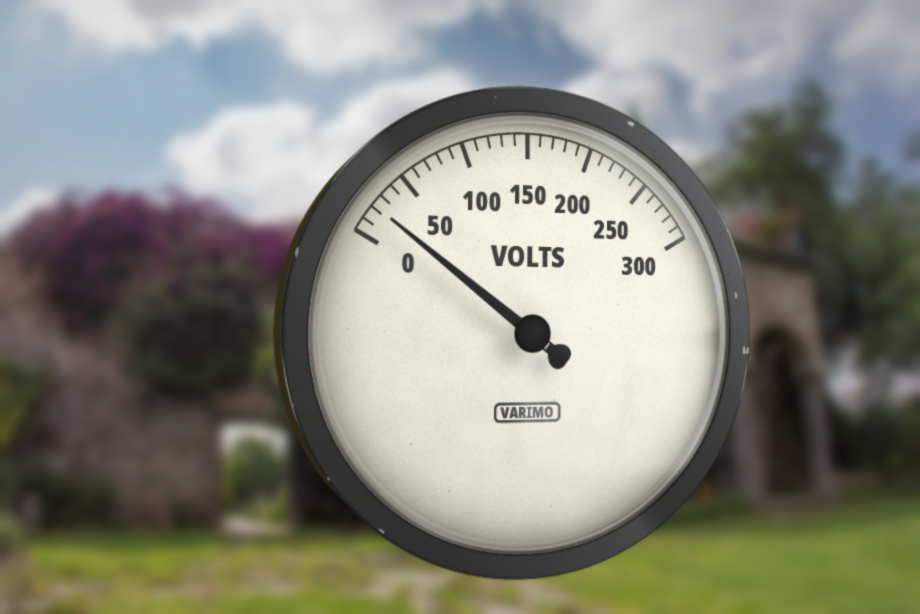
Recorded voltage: 20
